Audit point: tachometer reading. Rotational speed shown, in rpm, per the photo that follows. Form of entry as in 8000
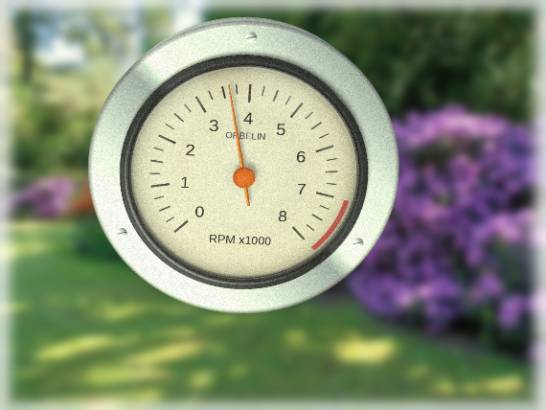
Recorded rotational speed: 3625
